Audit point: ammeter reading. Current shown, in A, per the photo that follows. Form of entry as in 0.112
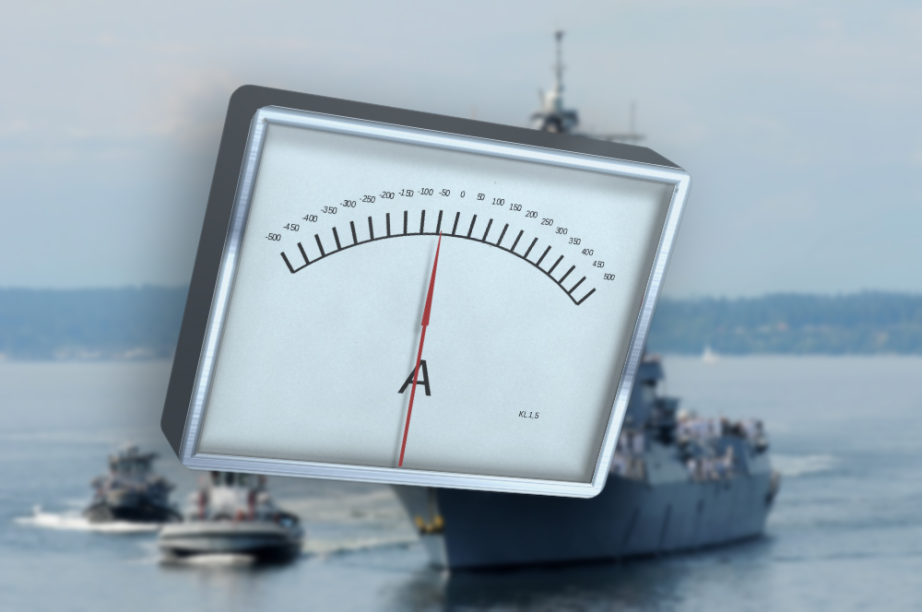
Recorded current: -50
